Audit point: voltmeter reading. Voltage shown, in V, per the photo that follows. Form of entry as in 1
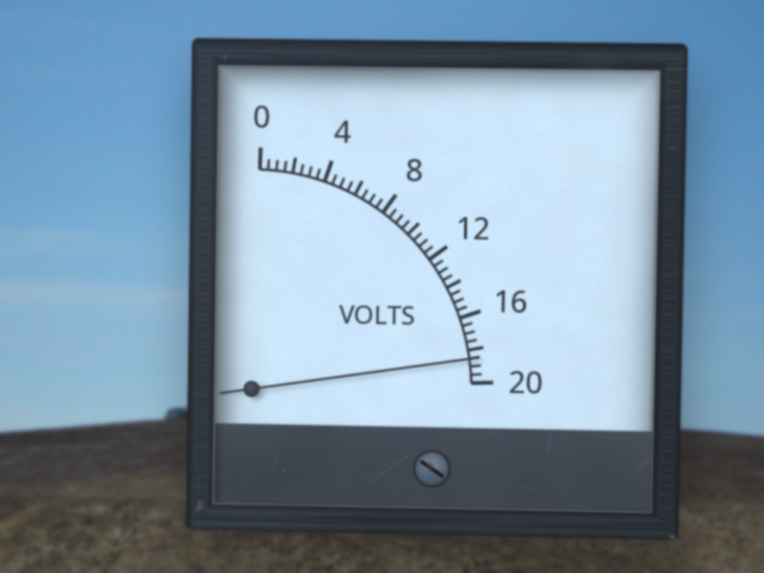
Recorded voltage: 18.5
